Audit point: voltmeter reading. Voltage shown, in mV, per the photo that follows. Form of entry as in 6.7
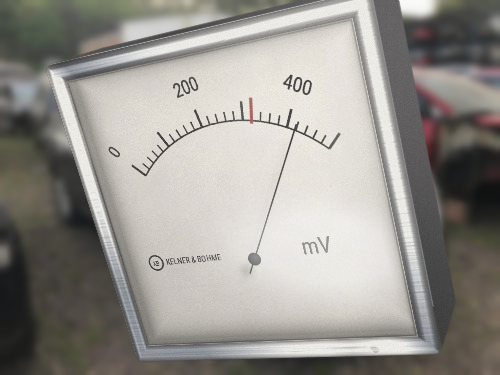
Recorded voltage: 420
